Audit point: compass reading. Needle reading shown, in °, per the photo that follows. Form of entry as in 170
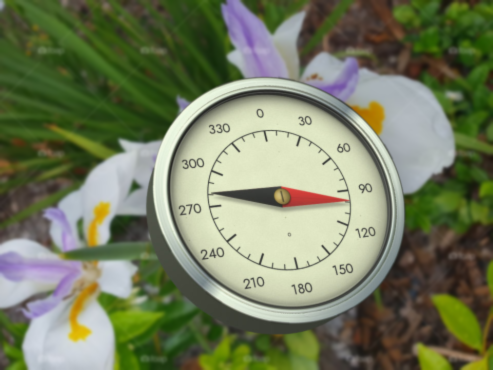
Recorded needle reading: 100
